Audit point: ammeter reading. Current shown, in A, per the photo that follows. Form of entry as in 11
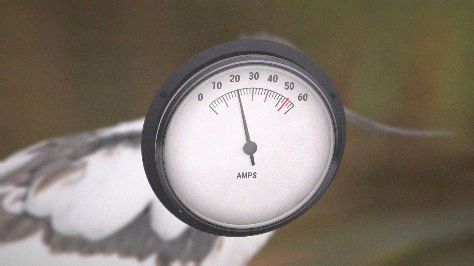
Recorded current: 20
